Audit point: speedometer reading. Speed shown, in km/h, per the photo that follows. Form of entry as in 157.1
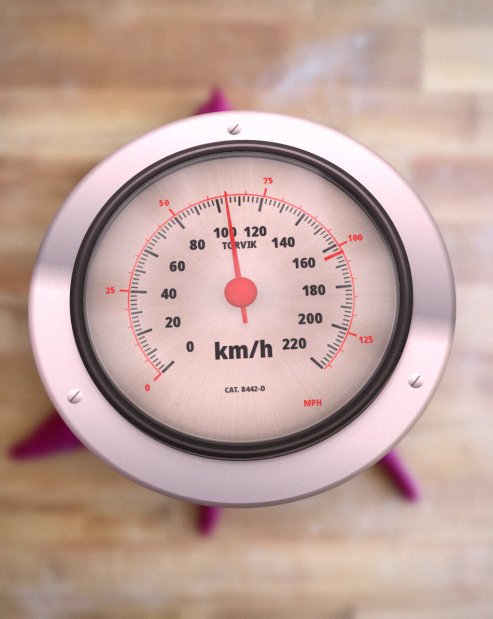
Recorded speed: 104
